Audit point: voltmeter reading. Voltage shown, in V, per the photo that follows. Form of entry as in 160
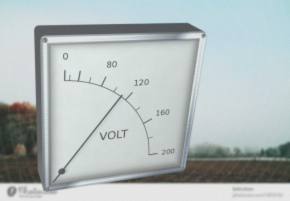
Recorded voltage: 110
